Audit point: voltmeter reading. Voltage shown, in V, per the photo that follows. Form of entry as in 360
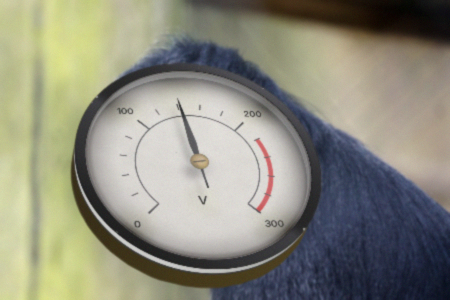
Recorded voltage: 140
